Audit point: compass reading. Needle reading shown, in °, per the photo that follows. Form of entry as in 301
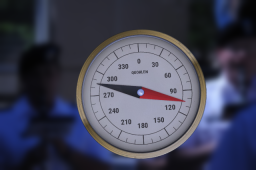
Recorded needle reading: 105
